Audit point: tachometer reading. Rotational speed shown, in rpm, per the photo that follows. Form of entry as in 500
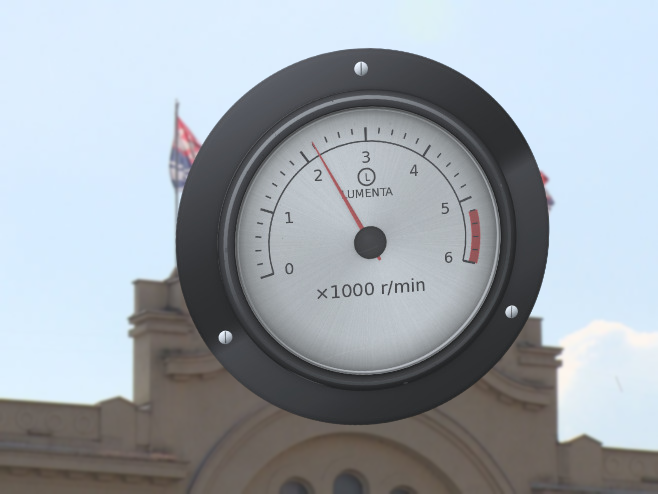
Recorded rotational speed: 2200
